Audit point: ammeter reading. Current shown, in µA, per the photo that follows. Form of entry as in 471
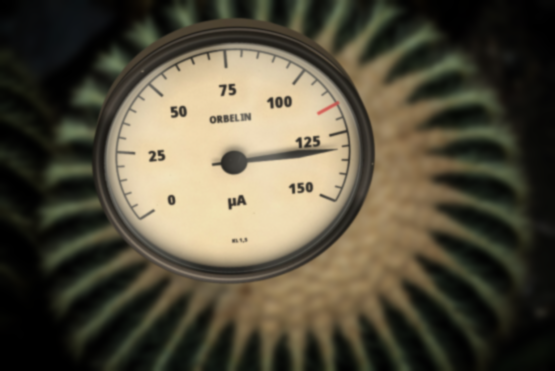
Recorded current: 130
